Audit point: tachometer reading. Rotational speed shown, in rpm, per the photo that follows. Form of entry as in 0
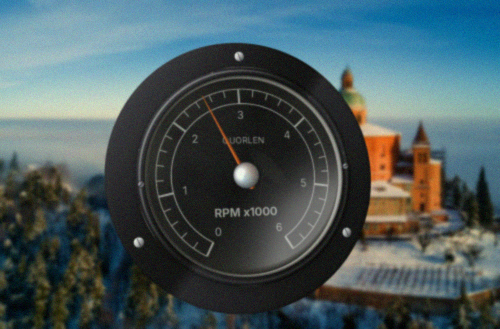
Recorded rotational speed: 2500
